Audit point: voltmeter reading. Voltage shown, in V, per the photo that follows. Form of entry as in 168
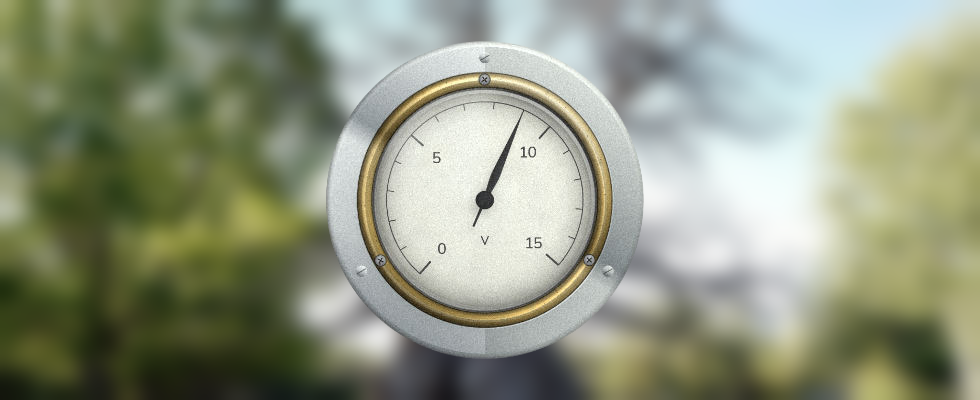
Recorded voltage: 9
